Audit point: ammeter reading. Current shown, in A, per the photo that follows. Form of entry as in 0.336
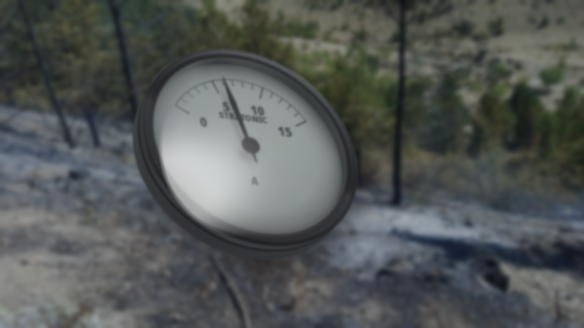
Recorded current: 6
